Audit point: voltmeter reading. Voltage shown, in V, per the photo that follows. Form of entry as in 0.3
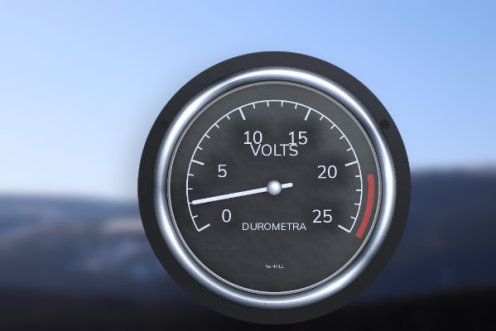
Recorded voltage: 2
